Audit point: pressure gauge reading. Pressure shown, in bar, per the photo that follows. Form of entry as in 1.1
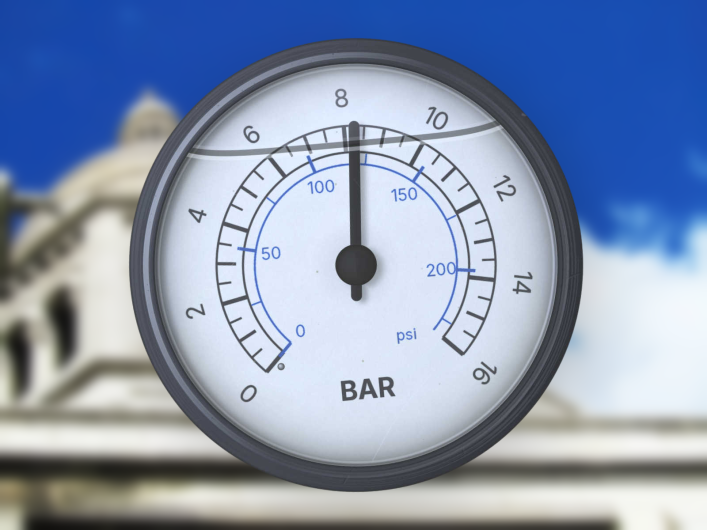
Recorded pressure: 8.25
